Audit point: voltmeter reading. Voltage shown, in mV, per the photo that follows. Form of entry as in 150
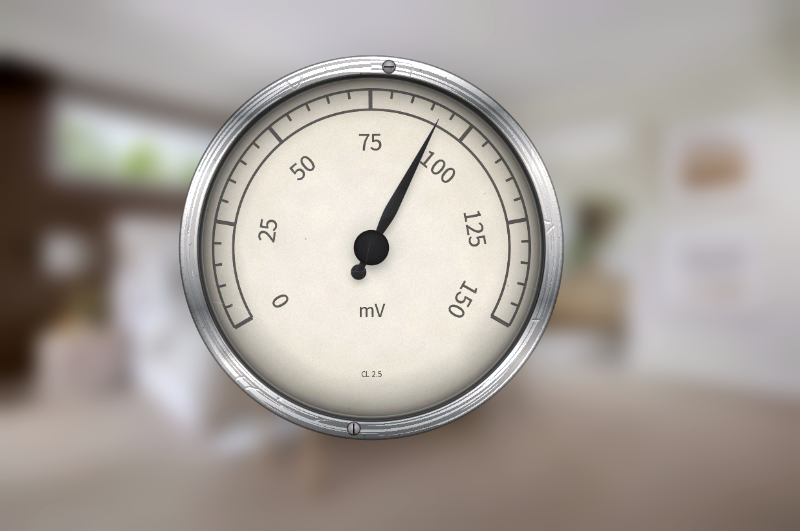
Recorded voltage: 92.5
